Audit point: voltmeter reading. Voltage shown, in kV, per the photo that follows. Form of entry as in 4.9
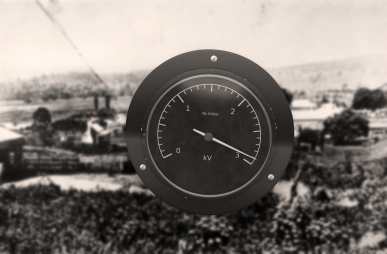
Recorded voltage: 2.9
